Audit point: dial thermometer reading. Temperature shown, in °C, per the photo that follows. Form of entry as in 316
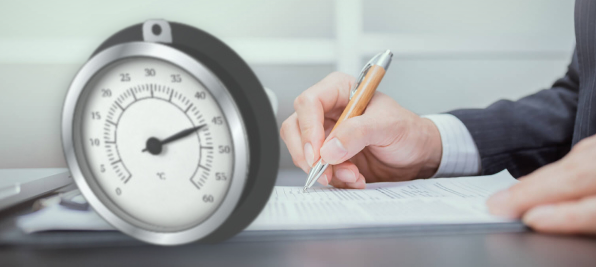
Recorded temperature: 45
